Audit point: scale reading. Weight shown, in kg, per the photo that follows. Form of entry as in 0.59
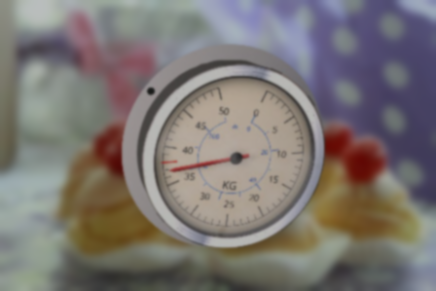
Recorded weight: 37
